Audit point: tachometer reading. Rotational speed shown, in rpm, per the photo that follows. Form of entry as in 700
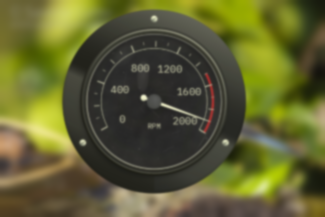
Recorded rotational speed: 1900
